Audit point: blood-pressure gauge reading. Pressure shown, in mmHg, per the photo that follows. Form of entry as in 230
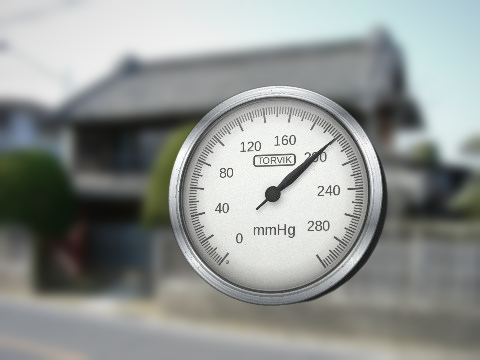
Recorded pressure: 200
